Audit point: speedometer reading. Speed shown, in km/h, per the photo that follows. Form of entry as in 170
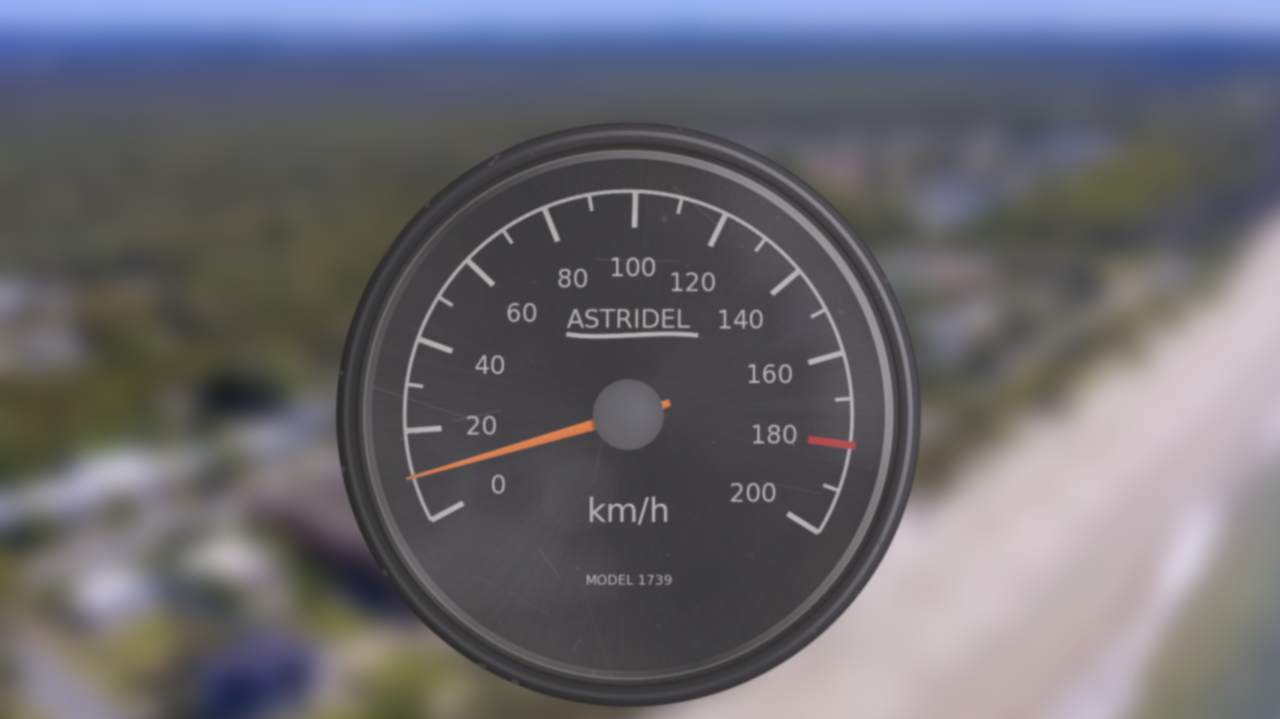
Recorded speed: 10
